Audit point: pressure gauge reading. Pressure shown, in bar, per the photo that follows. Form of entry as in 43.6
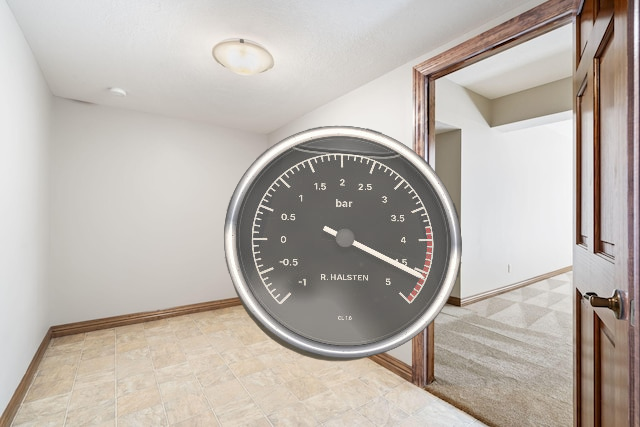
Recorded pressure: 4.6
